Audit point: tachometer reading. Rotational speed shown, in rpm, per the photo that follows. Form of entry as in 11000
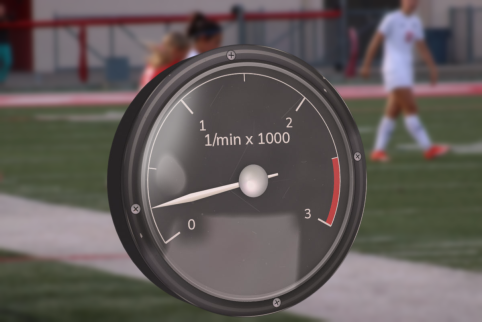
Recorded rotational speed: 250
